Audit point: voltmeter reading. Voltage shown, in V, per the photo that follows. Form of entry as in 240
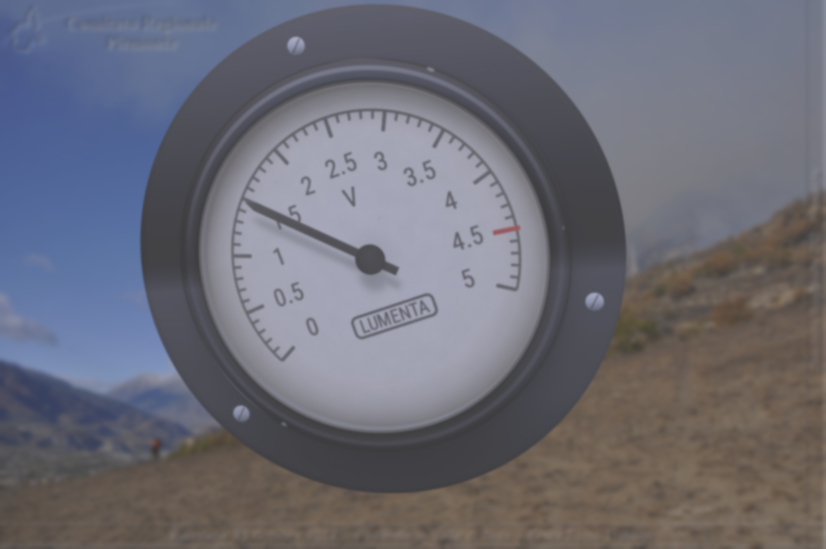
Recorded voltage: 1.5
